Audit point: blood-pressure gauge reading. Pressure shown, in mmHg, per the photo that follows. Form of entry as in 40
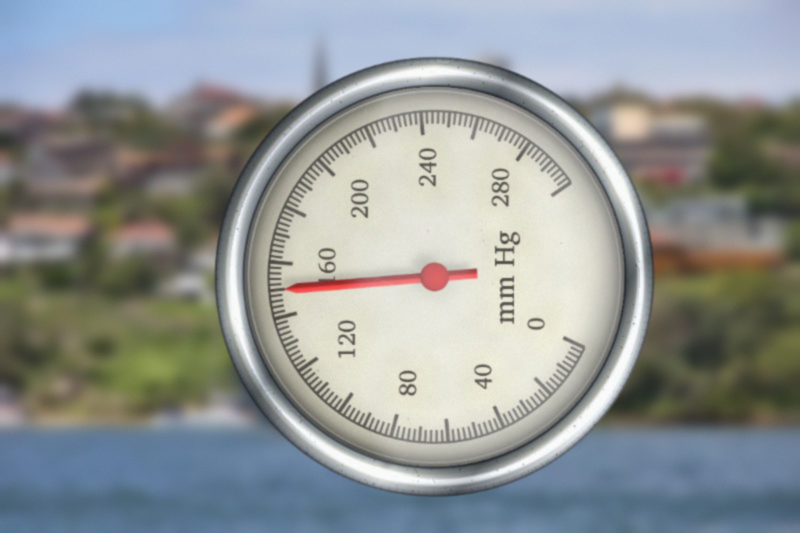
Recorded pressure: 150
